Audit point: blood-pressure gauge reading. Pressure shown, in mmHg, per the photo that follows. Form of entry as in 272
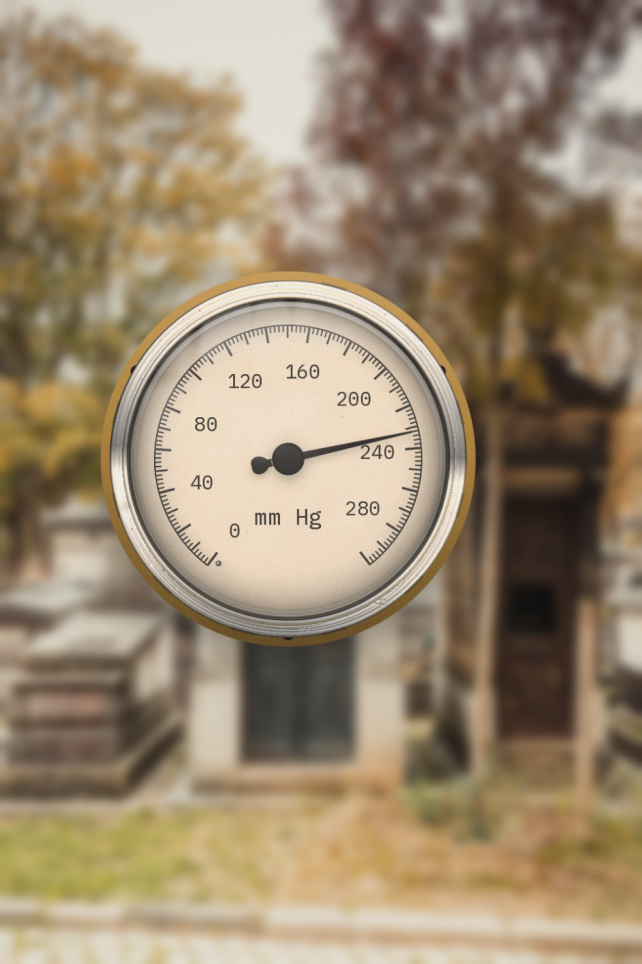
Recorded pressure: 232
